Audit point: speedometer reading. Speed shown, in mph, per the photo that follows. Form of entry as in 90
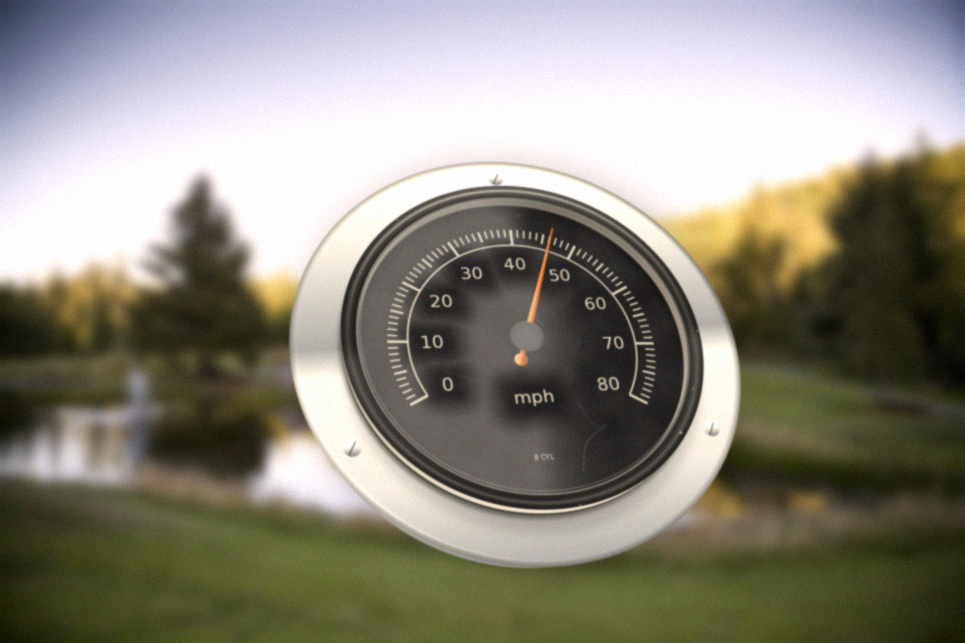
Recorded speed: 46
